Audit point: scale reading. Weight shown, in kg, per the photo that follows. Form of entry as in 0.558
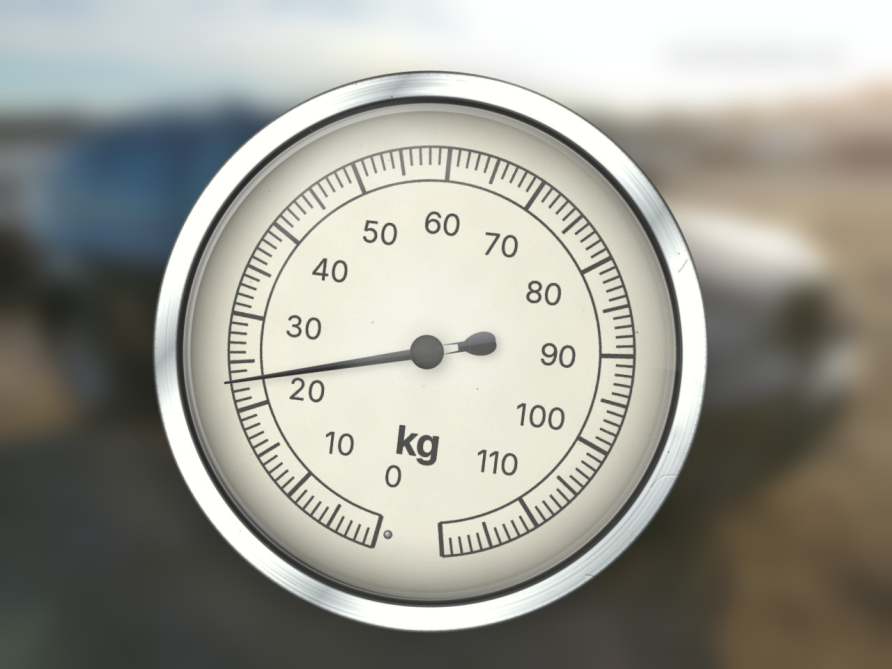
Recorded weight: 23
